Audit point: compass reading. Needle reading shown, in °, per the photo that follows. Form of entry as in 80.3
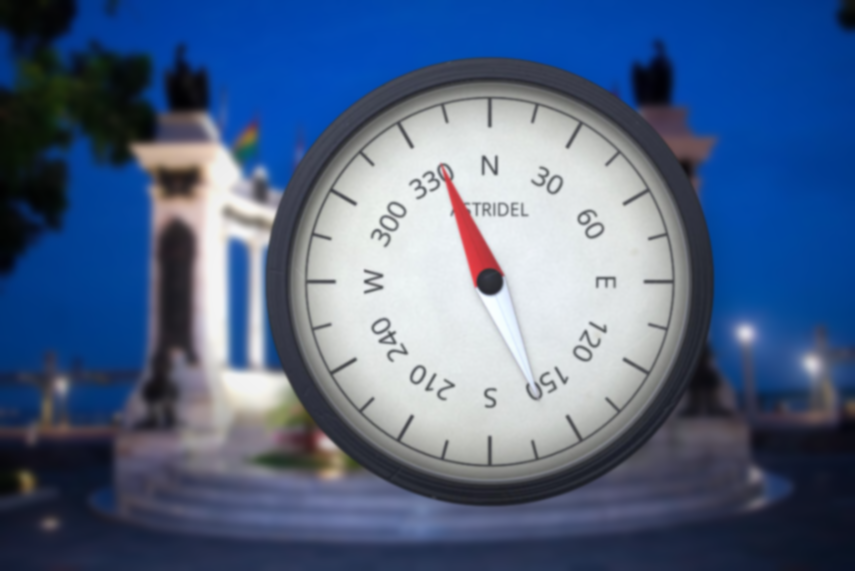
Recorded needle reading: 337.5
